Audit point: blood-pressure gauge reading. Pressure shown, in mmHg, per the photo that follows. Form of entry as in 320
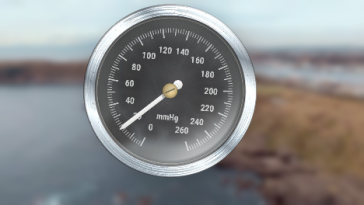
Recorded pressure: 20
